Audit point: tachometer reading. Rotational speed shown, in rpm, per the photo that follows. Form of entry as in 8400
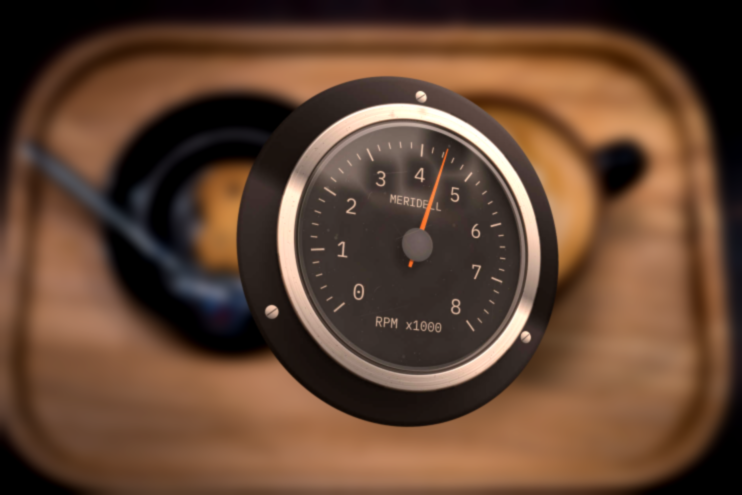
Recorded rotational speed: 4400
